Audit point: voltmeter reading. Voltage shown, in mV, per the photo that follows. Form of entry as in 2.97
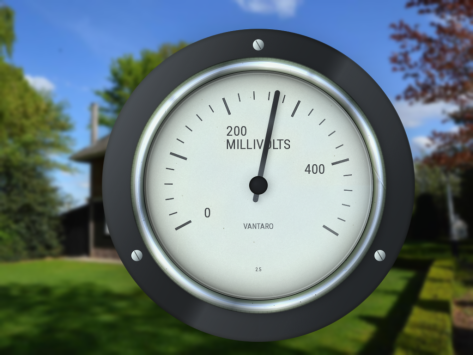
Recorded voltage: 270
